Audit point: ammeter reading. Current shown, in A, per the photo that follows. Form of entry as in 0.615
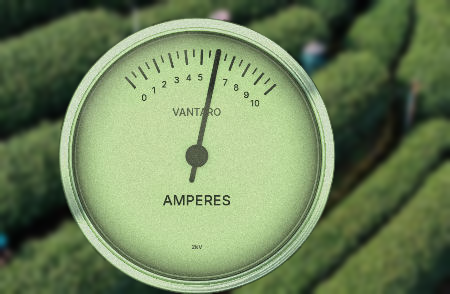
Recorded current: 6
